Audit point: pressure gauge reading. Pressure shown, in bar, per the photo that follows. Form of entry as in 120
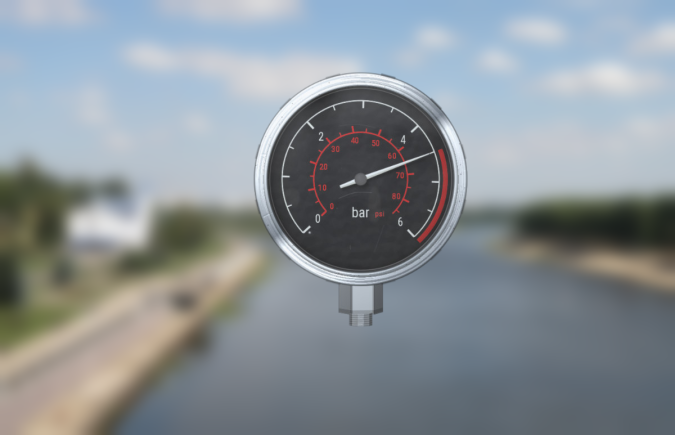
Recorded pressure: 4.5
